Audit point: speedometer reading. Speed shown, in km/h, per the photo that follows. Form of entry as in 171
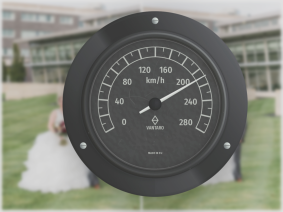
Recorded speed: 210
